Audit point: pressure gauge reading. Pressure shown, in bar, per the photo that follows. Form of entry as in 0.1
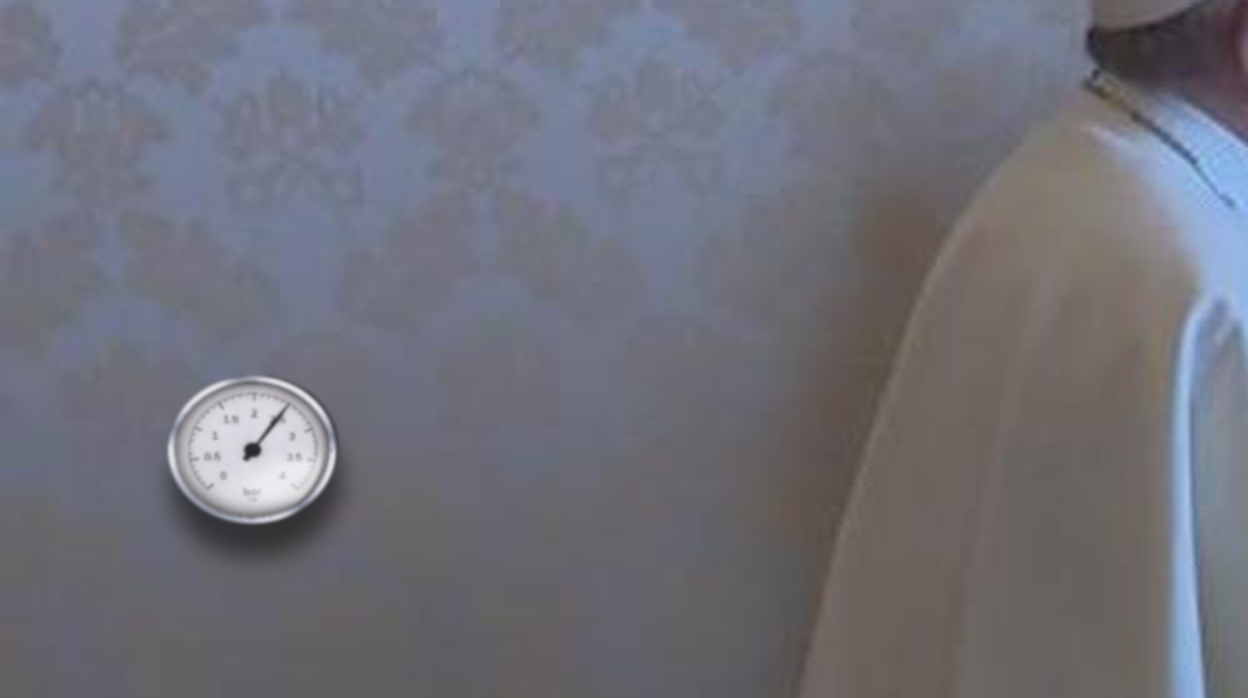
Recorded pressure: 2.5
